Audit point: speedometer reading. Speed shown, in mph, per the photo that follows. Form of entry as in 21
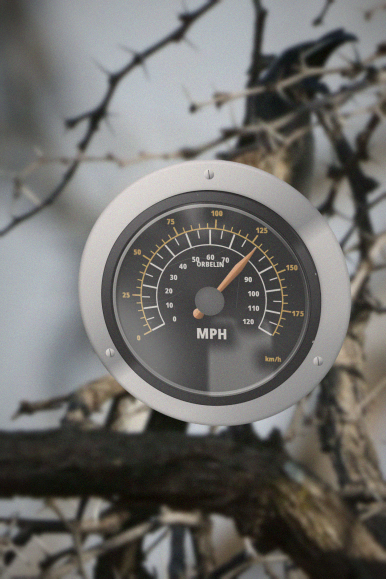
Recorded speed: 80
